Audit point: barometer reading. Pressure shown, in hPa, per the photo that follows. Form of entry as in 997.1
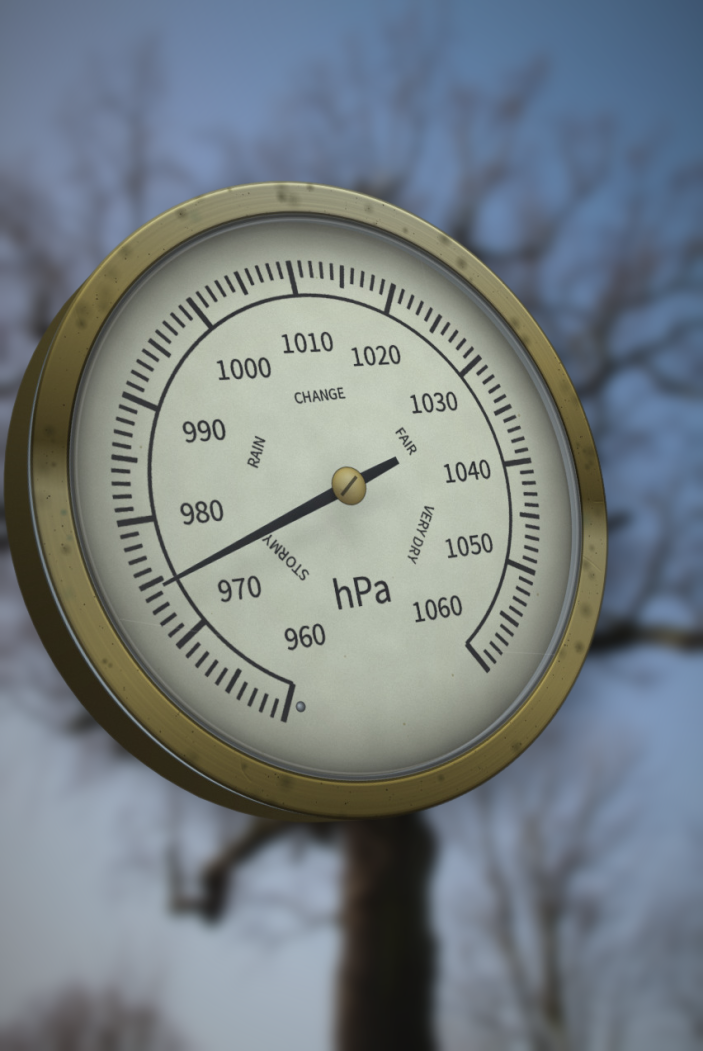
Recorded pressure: 974.5
